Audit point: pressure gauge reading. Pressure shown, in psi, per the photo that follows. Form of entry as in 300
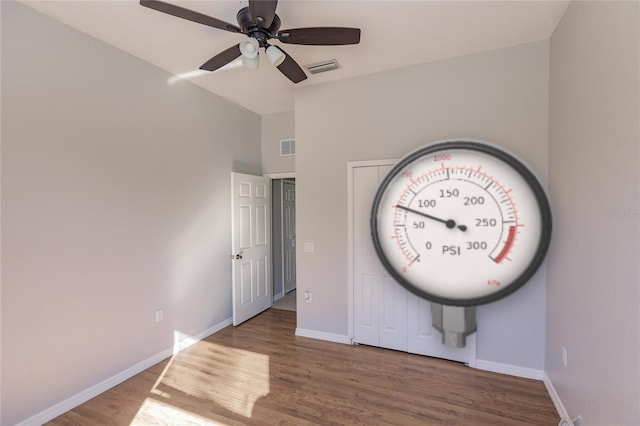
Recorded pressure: 75
